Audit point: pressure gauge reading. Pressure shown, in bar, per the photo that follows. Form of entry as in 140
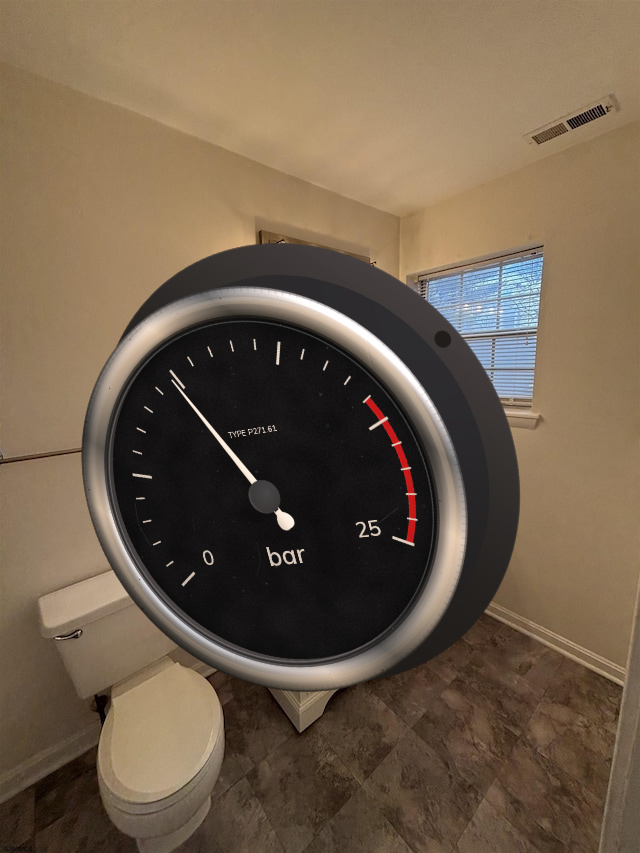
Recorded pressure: 10
